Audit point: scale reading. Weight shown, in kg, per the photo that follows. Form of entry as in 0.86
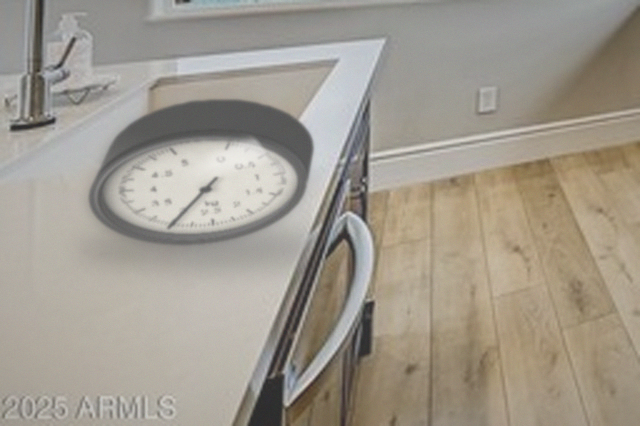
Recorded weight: 3
